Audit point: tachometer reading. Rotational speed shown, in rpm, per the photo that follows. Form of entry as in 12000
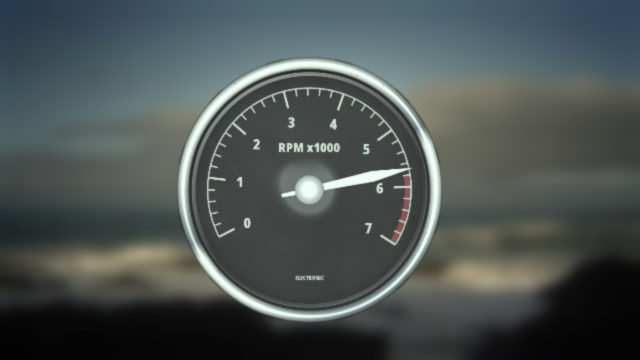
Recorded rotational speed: 5700
